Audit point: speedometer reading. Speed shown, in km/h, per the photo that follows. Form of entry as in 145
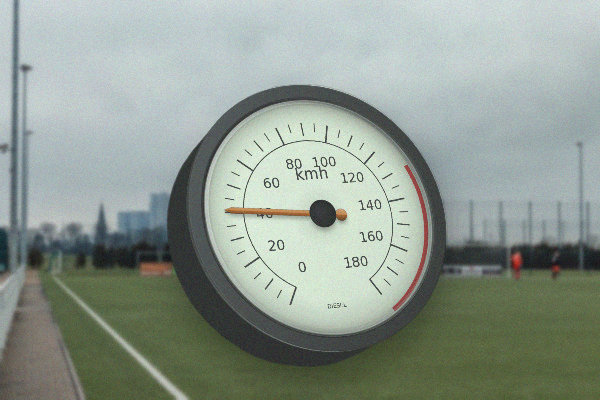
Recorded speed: 40
